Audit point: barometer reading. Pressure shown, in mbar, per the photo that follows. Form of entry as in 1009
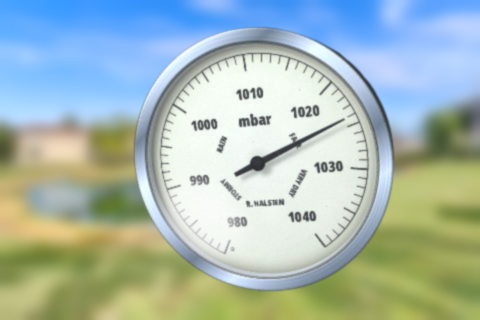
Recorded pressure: 1024
